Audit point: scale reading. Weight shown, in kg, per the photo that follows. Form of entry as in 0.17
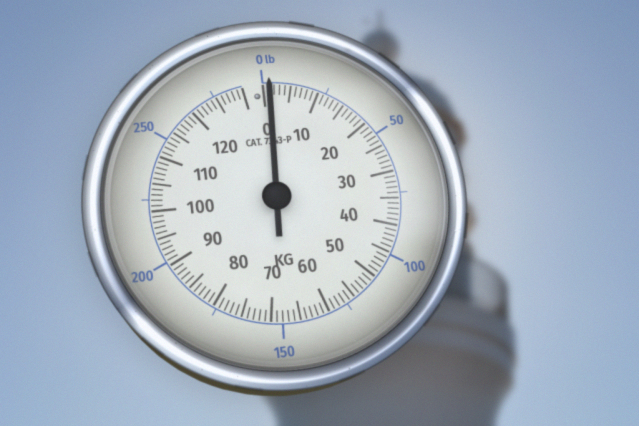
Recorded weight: 1
